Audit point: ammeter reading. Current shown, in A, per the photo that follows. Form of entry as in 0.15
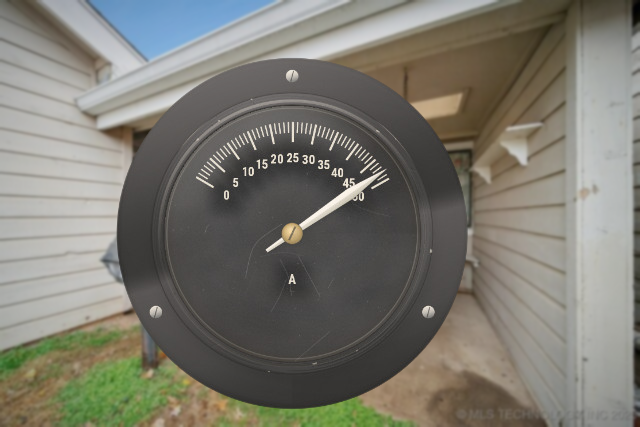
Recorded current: 48
